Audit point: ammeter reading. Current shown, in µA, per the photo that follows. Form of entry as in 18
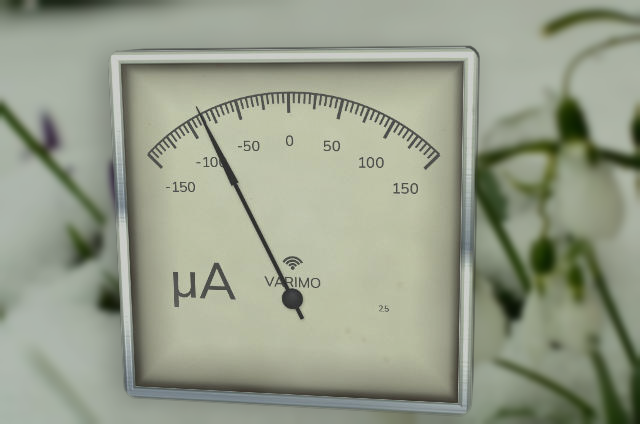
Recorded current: -85
